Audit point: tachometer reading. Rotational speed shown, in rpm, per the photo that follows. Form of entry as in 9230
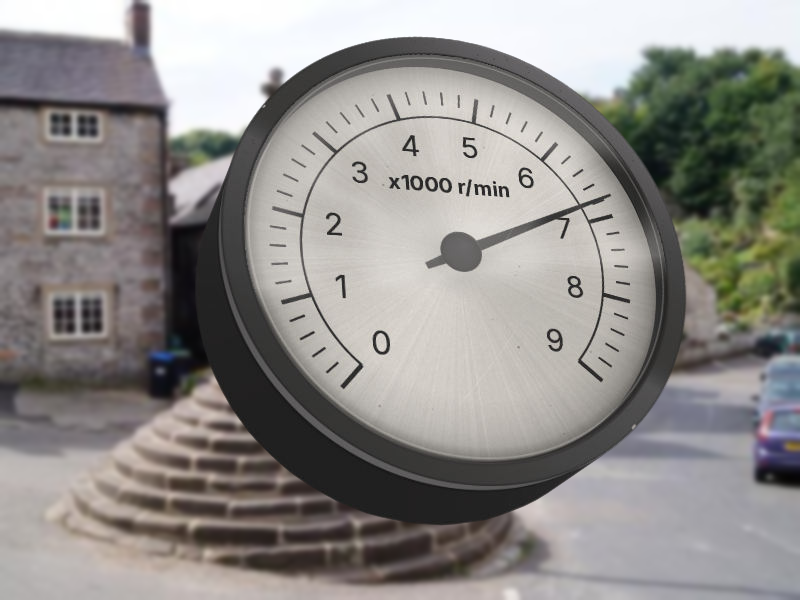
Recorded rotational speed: 6800
